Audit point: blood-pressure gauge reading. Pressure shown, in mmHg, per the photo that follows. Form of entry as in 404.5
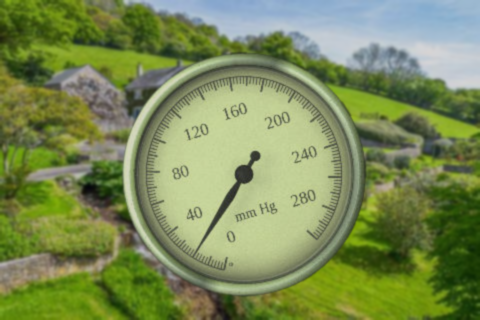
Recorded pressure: 20
